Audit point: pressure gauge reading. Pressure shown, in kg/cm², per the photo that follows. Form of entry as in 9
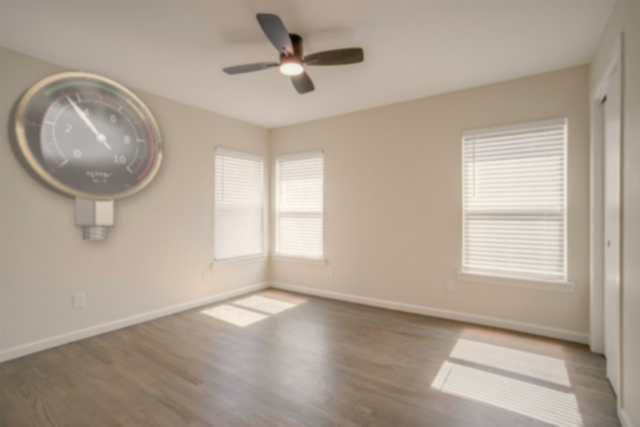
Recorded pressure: 3.5
